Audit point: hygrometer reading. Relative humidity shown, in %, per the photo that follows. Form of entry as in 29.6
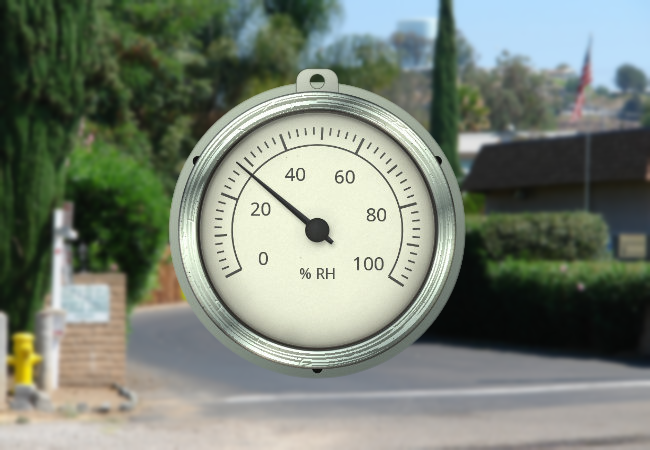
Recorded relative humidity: 28
